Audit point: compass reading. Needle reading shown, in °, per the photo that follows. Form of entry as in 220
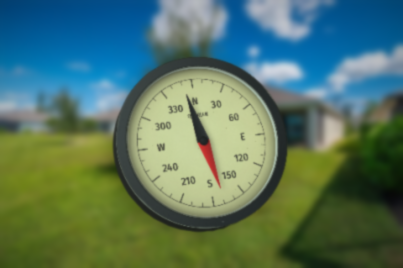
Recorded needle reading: 170
